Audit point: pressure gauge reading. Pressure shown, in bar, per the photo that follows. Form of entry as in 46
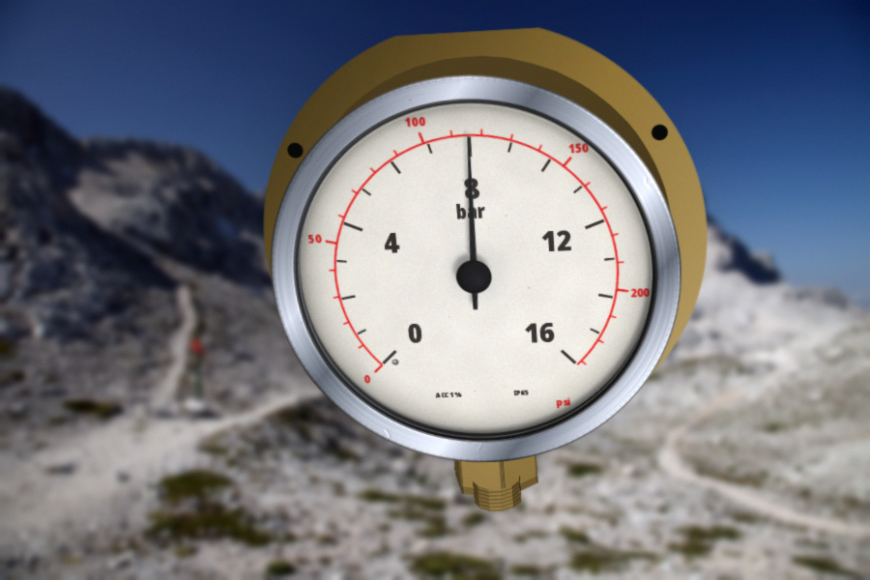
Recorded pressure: 8
